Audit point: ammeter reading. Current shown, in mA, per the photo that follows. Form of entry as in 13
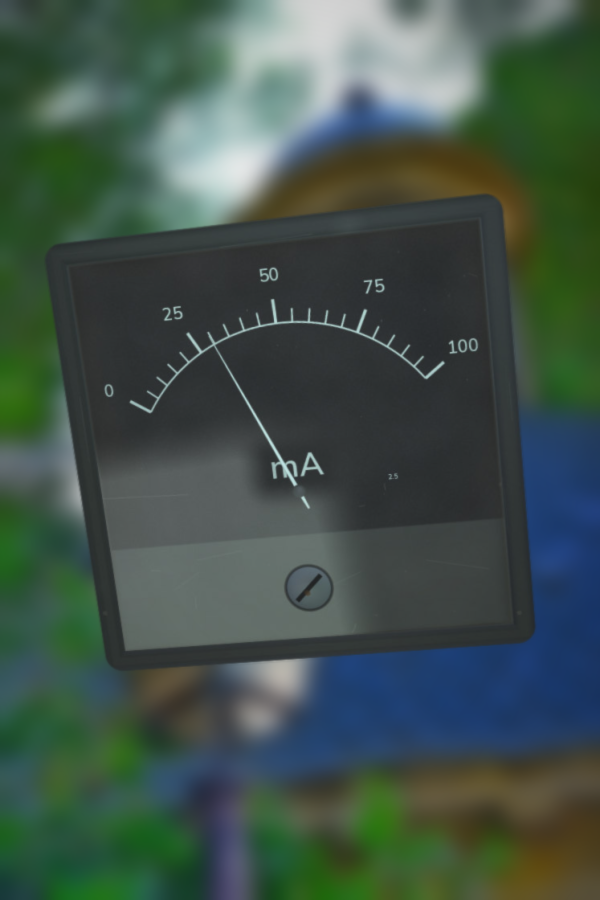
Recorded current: 30
